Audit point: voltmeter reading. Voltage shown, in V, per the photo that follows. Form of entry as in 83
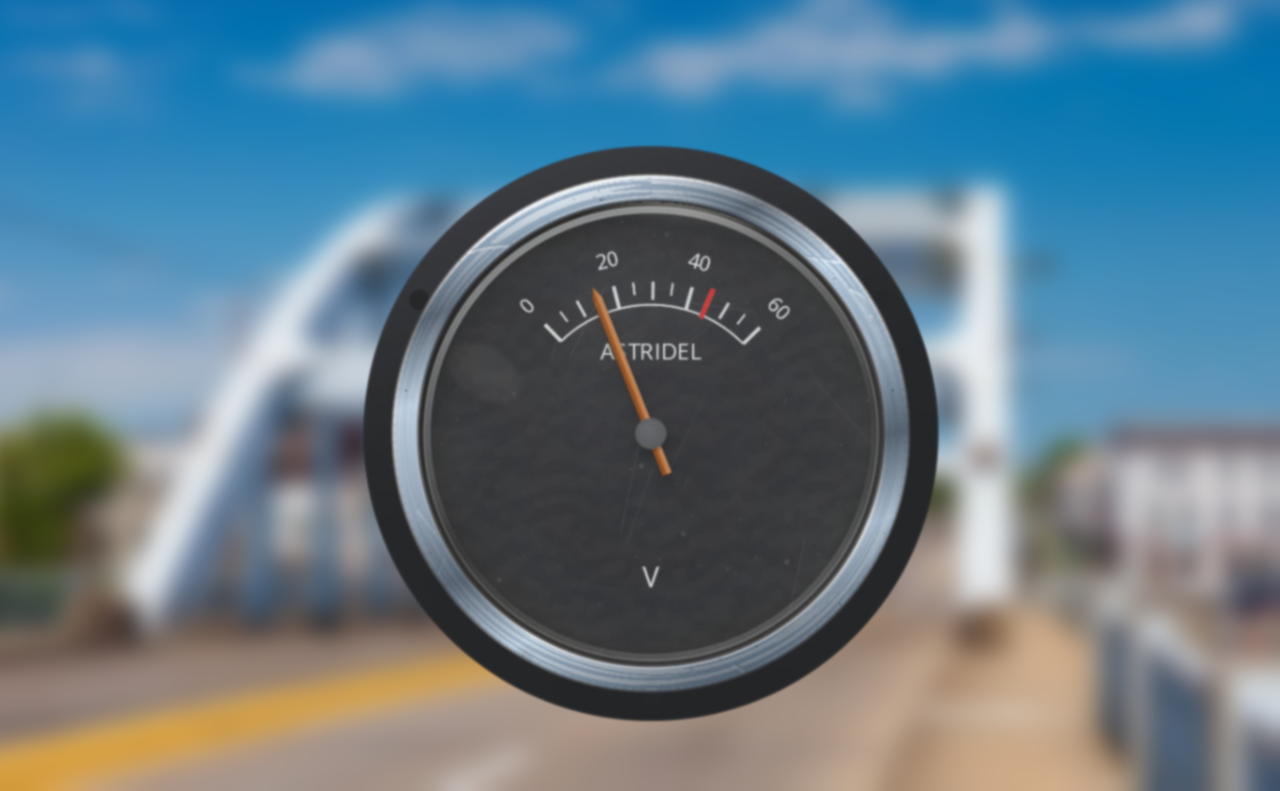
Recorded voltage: 15
